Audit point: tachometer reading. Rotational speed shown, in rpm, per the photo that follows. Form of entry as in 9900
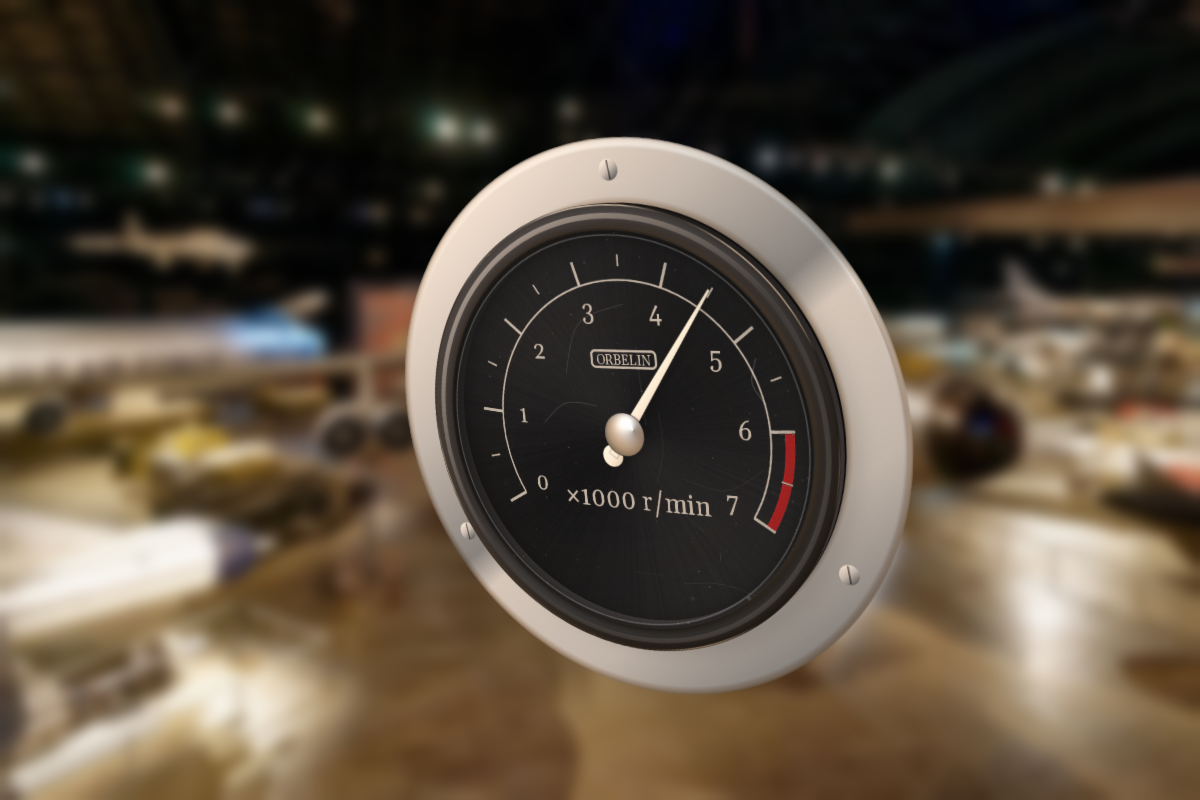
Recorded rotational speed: 4500
